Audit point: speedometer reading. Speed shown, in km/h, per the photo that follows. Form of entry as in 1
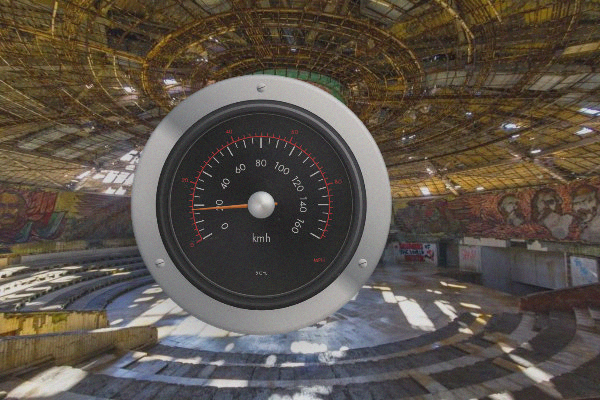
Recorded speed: 17.5
